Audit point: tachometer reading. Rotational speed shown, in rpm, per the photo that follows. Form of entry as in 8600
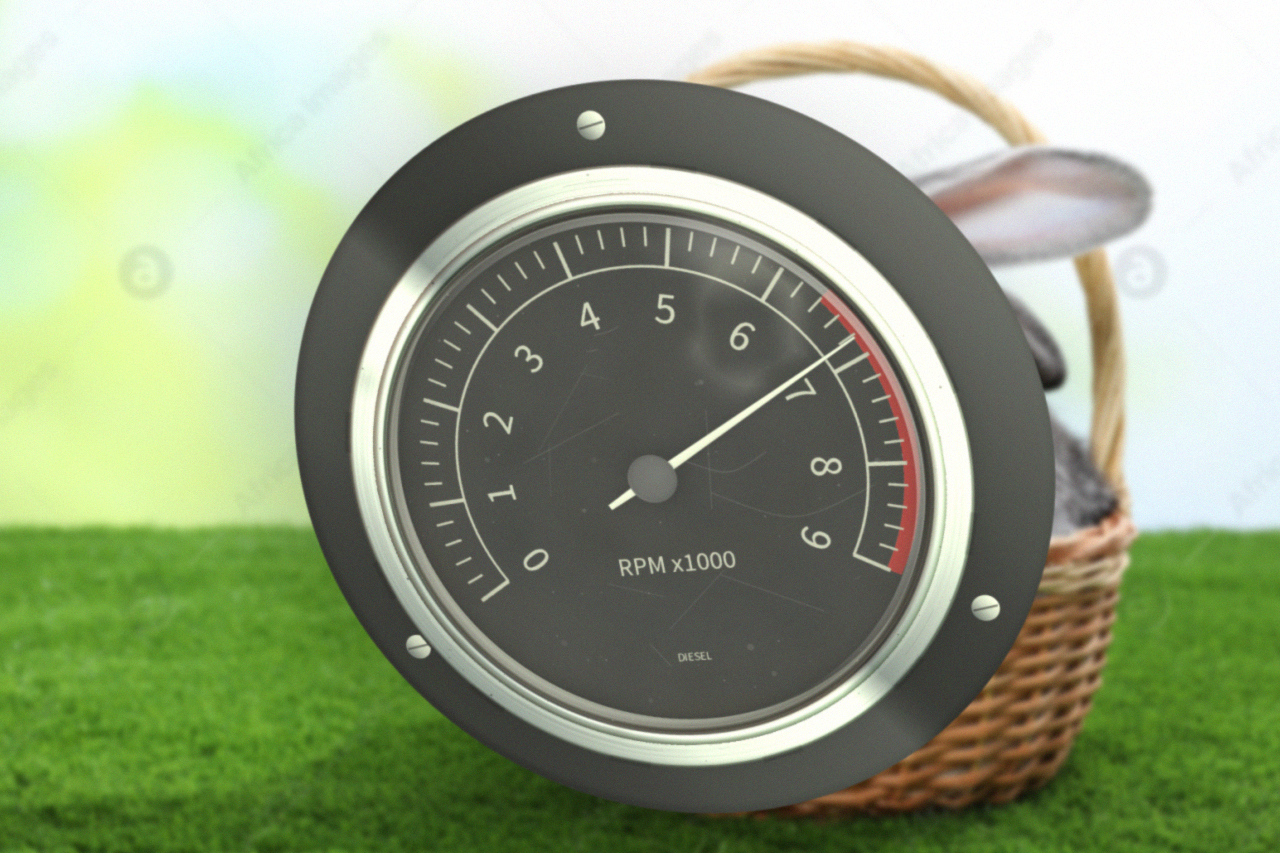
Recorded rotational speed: 6800
